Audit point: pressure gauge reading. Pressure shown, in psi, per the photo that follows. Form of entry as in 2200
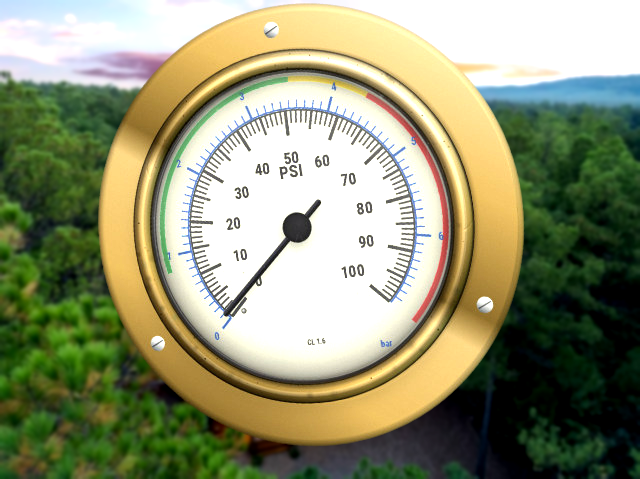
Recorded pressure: 1
